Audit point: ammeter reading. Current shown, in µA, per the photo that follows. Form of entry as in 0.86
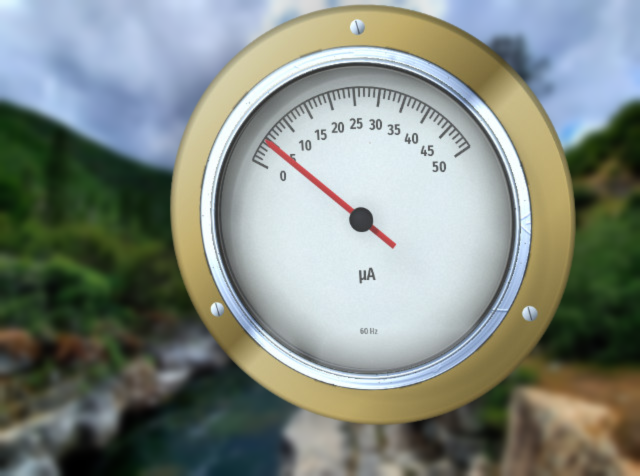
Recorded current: 5
